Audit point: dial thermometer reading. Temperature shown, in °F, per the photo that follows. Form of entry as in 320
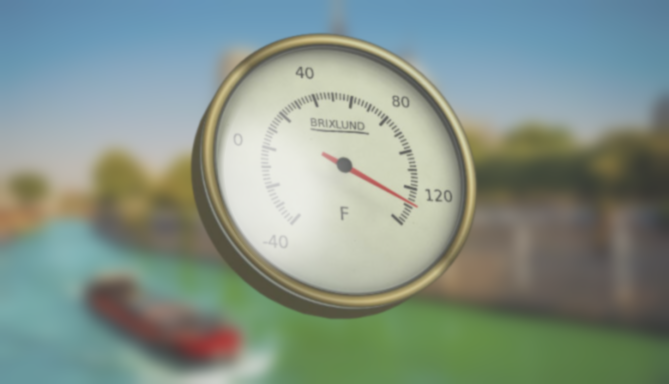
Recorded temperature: 130
